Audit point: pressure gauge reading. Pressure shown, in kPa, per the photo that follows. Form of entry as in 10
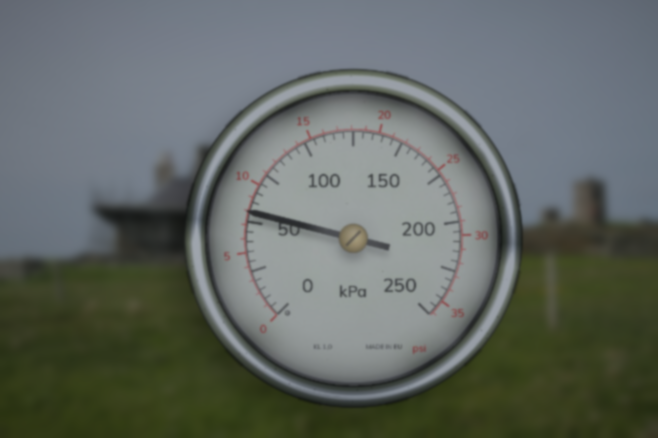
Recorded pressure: 55
